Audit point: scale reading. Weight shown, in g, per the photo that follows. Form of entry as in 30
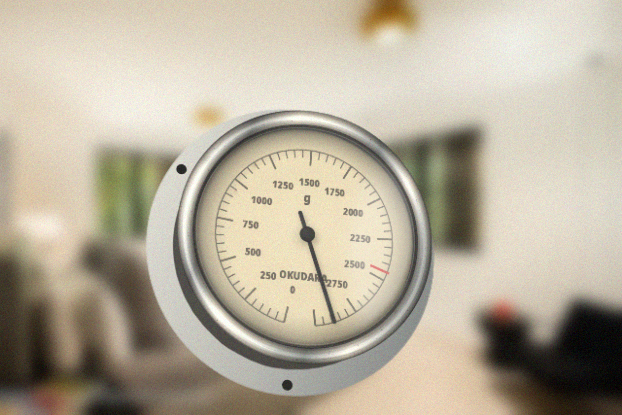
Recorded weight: 2900
